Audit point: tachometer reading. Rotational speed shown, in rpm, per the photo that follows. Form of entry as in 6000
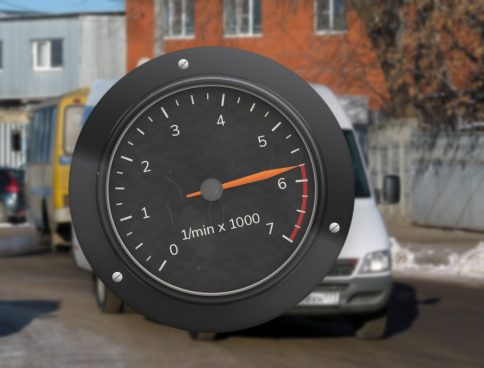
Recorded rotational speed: 5750
